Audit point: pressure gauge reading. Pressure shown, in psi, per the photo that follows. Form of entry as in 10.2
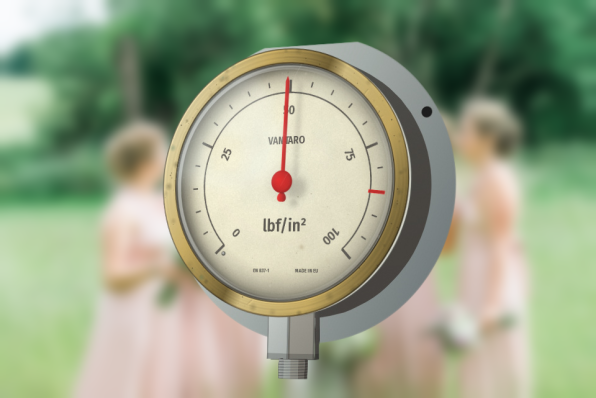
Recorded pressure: 50
